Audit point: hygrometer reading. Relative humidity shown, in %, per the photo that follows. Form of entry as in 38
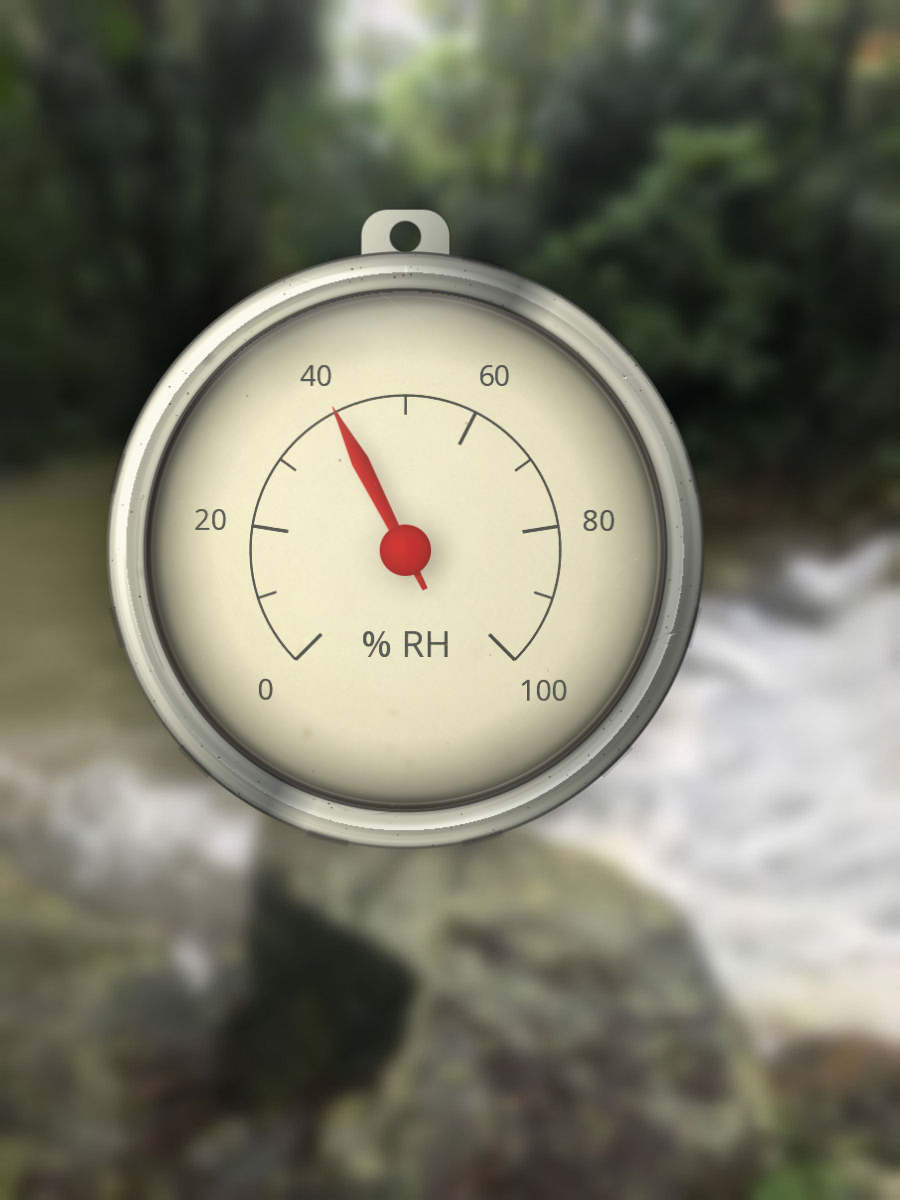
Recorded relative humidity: 40
